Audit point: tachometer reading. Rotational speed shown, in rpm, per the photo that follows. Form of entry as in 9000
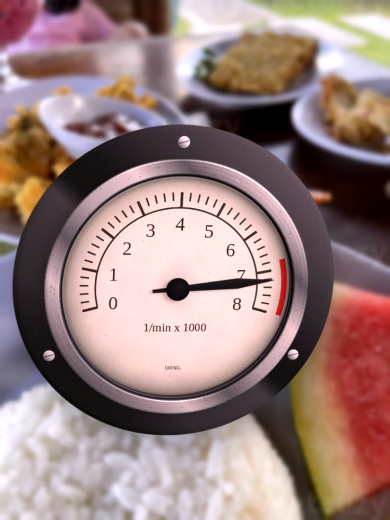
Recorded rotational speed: 7200
